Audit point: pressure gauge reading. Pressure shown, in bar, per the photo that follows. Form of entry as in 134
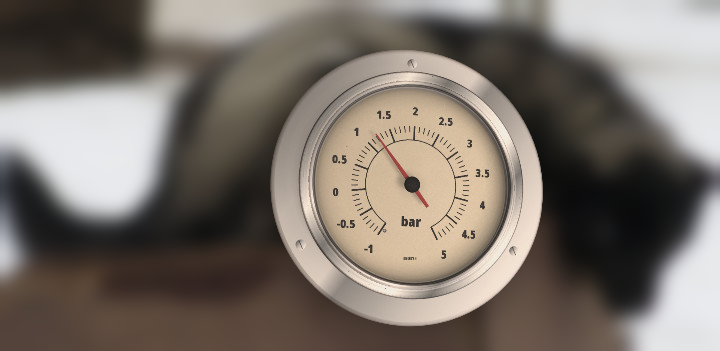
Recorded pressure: 1.2
